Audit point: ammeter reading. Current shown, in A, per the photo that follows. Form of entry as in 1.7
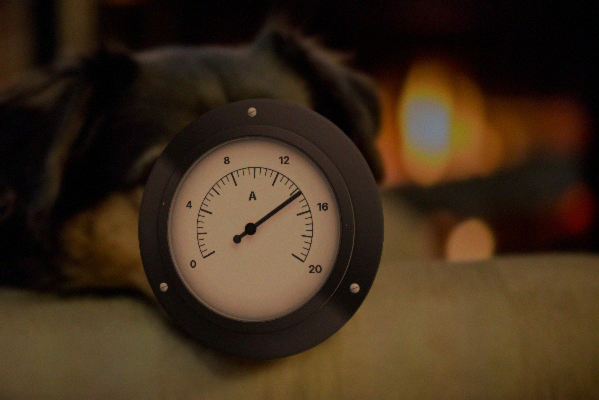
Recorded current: 14.5
